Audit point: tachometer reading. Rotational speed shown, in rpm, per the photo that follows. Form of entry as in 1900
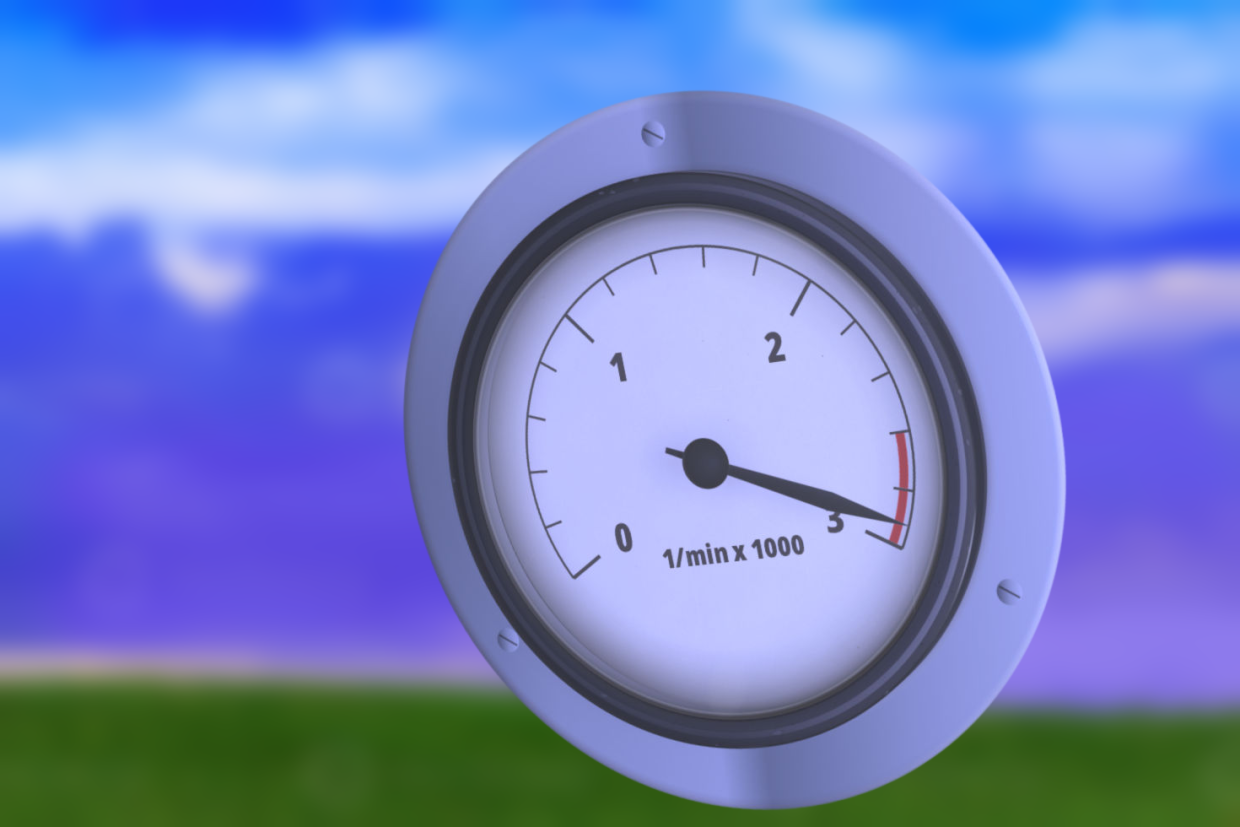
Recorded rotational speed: 2900
